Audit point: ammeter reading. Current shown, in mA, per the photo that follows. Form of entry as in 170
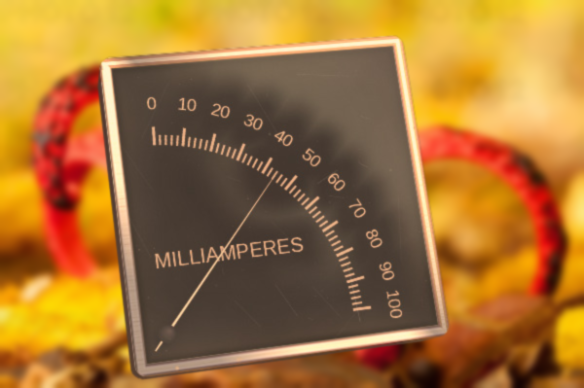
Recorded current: 44
